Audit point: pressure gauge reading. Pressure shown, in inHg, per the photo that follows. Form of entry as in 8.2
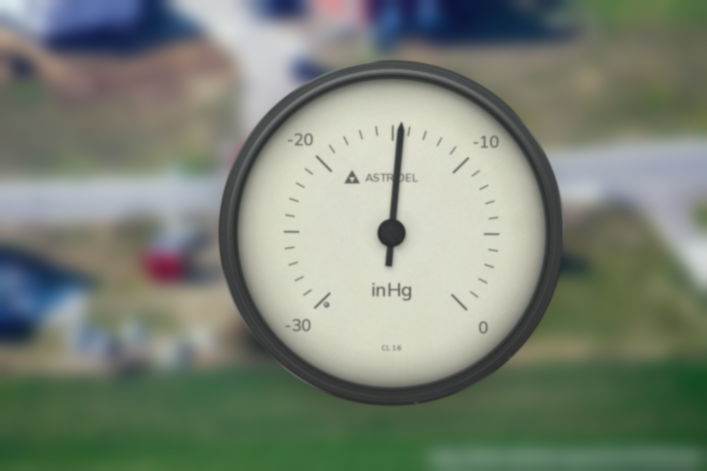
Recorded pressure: -14.5
